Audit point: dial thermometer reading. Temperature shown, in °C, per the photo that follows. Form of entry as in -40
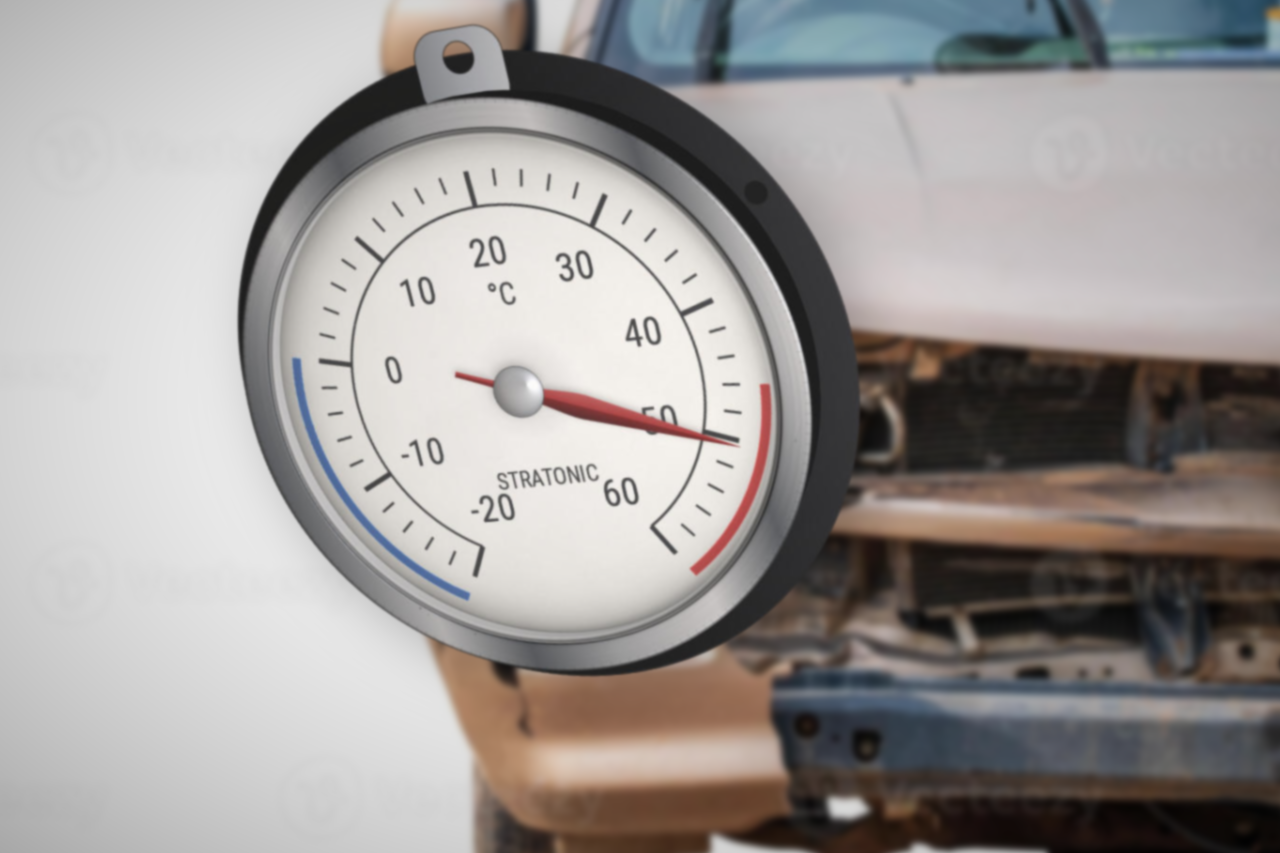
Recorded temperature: 50
